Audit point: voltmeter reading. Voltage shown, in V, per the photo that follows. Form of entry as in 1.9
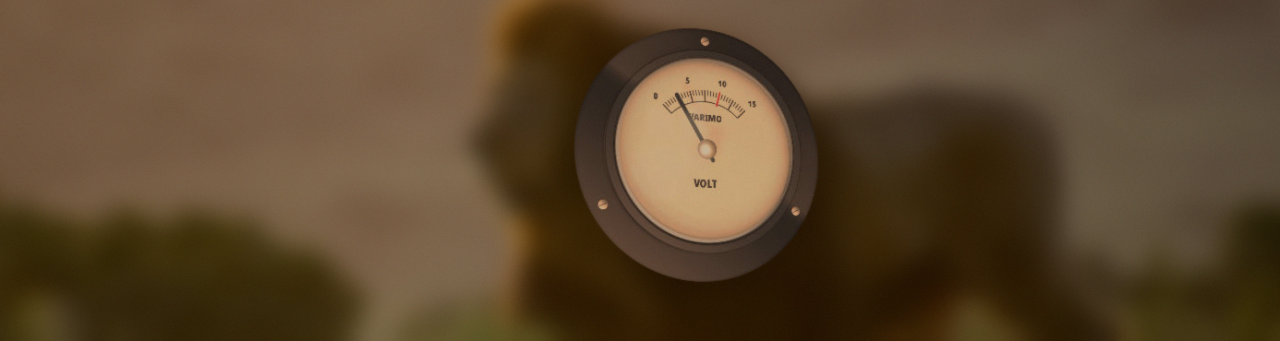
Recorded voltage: 2.5
